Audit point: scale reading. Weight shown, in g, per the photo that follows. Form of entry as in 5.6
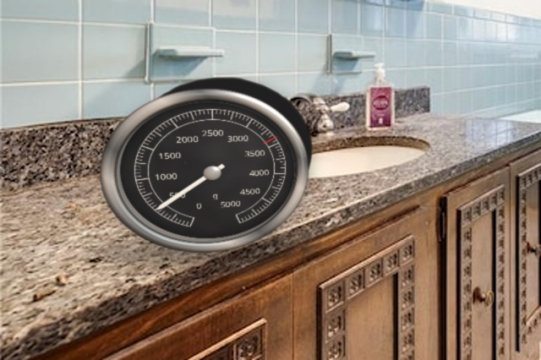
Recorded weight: 500
